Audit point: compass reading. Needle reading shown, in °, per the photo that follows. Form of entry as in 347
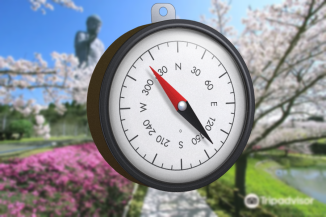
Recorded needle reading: 320
